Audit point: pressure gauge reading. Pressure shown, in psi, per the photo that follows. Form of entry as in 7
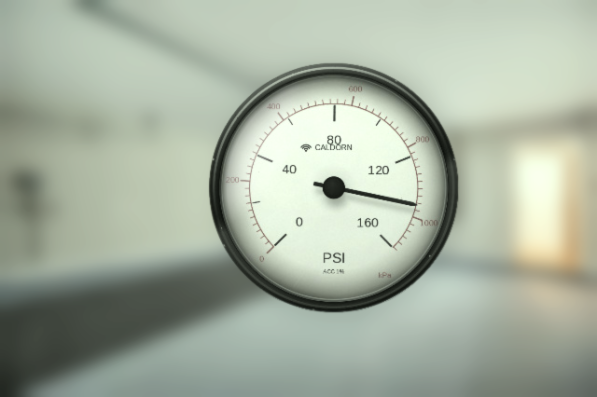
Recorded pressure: 140
